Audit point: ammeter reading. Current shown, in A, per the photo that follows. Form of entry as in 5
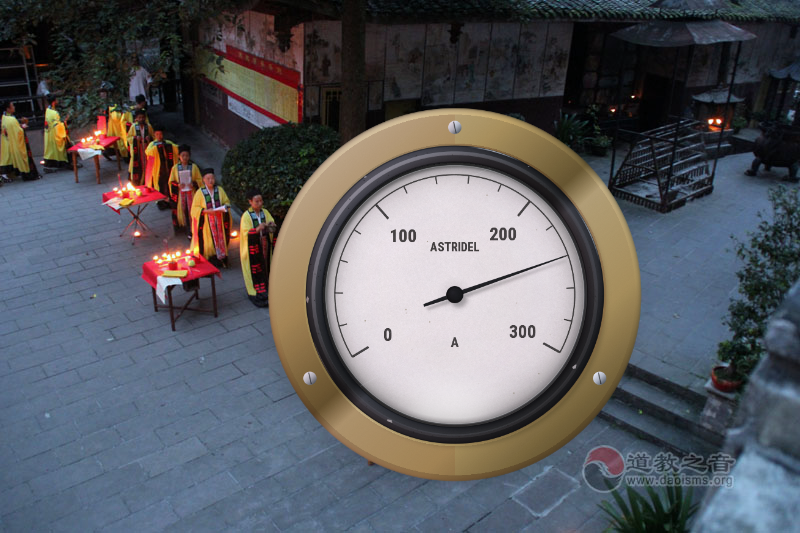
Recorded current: 240
